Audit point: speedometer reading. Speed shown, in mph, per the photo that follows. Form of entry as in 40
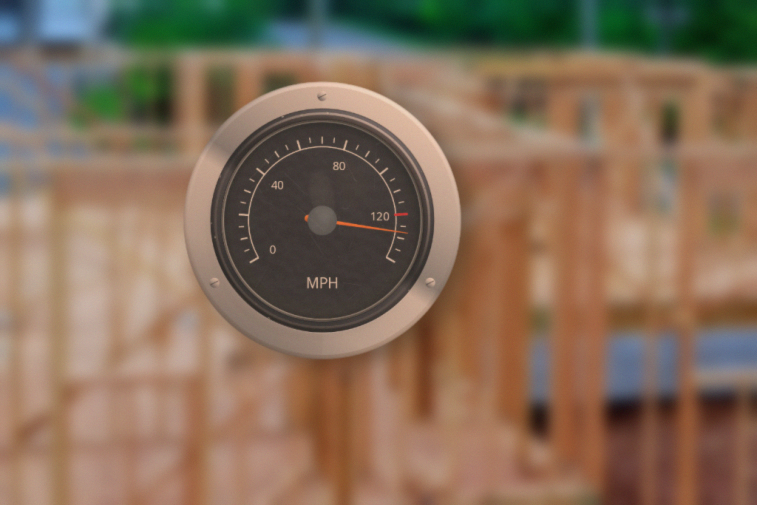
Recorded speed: 127.5
